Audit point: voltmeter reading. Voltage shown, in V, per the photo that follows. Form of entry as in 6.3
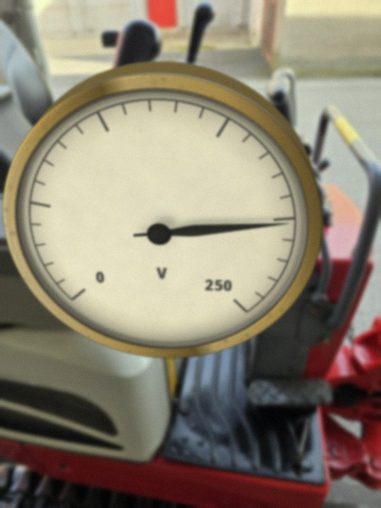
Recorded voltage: 200
